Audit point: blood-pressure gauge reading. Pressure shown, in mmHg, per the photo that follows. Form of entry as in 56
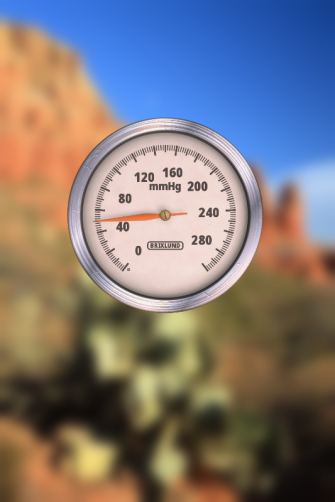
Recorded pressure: 50
